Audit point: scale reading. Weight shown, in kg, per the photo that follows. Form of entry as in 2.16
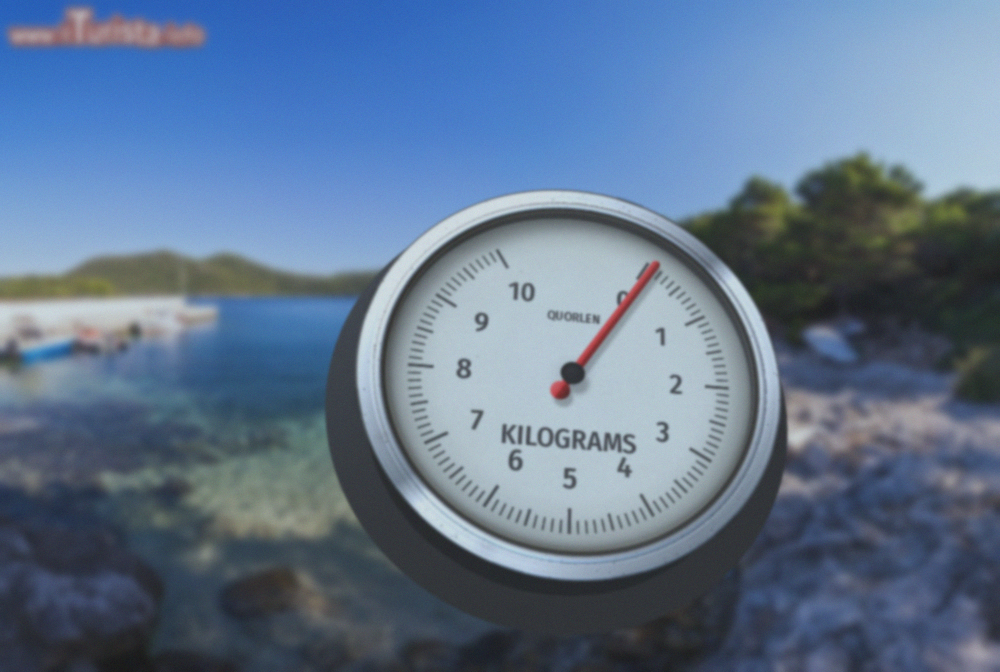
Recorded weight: 0.1
